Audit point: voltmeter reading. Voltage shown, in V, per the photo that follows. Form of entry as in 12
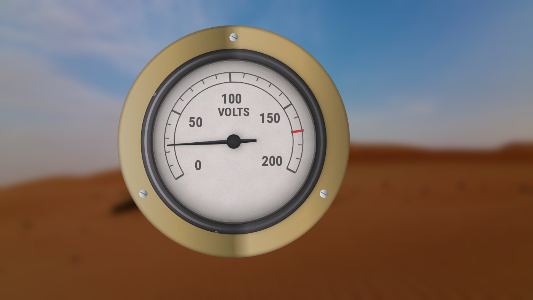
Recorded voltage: 25
